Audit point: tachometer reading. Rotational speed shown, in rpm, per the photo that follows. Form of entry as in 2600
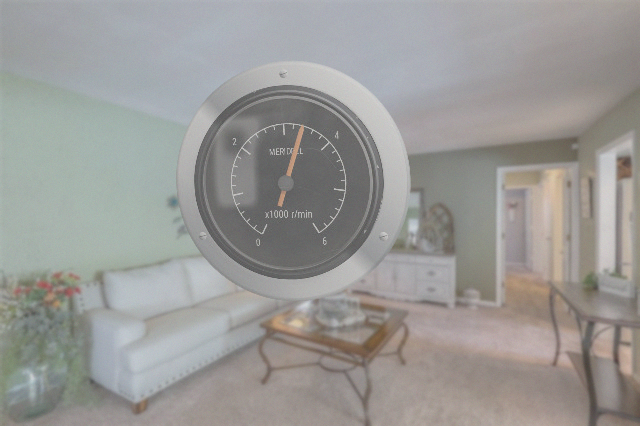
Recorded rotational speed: 3400
